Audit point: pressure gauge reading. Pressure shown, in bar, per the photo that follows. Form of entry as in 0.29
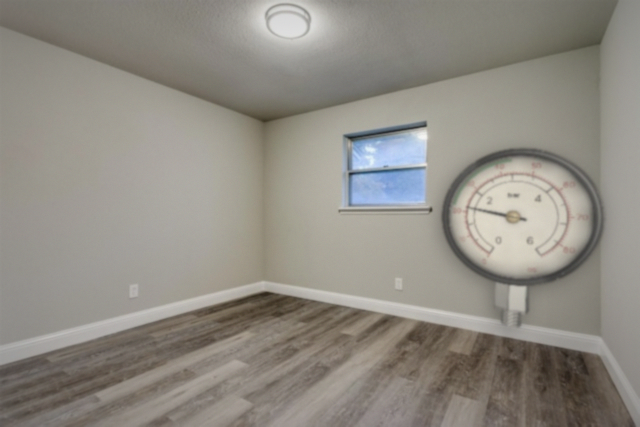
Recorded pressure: 1.5
